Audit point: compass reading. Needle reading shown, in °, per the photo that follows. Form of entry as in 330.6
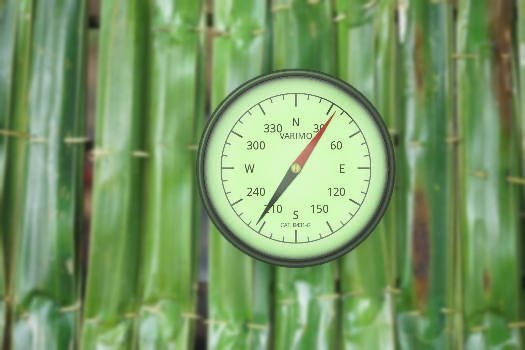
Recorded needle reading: 35
